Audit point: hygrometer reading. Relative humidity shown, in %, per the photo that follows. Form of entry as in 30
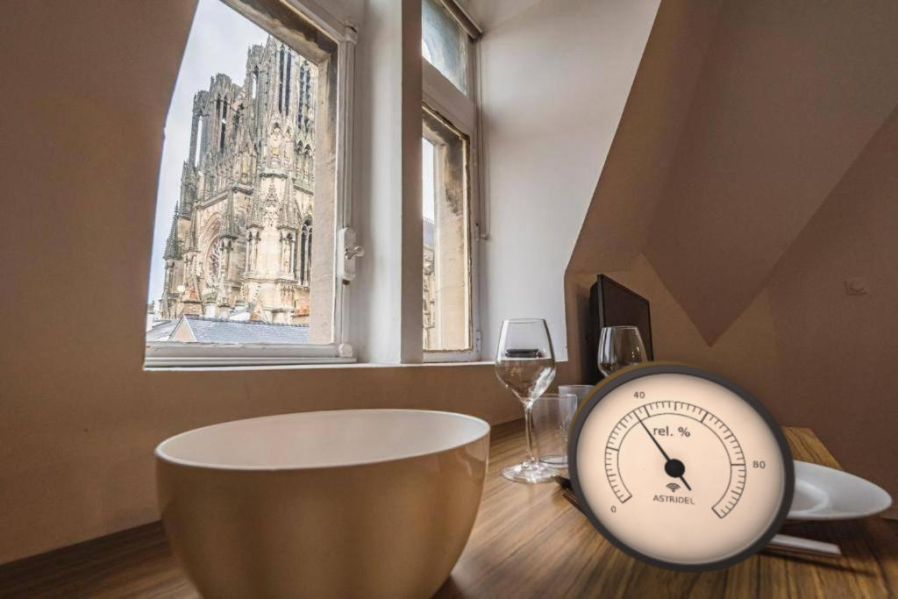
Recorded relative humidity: 36
